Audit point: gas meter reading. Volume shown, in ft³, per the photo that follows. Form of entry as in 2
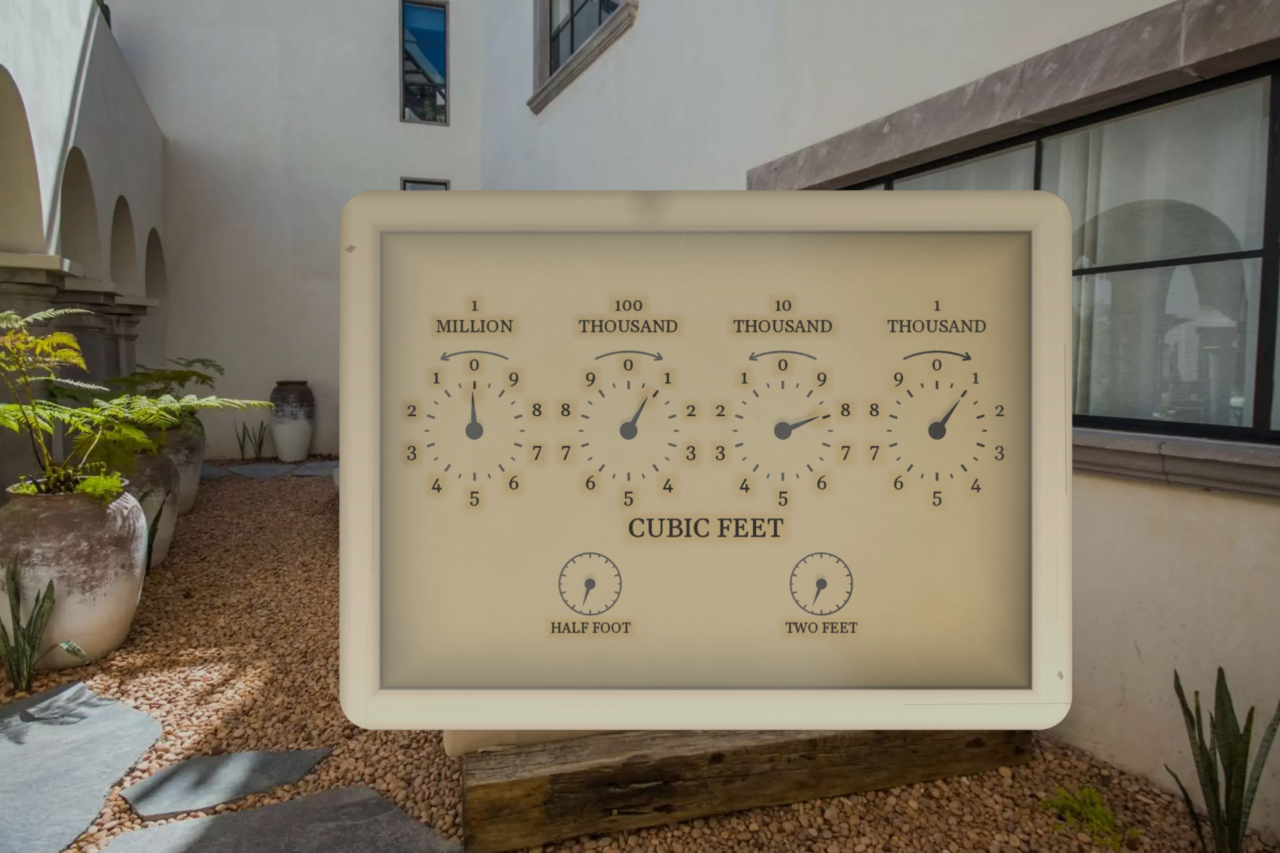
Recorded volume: 8100
